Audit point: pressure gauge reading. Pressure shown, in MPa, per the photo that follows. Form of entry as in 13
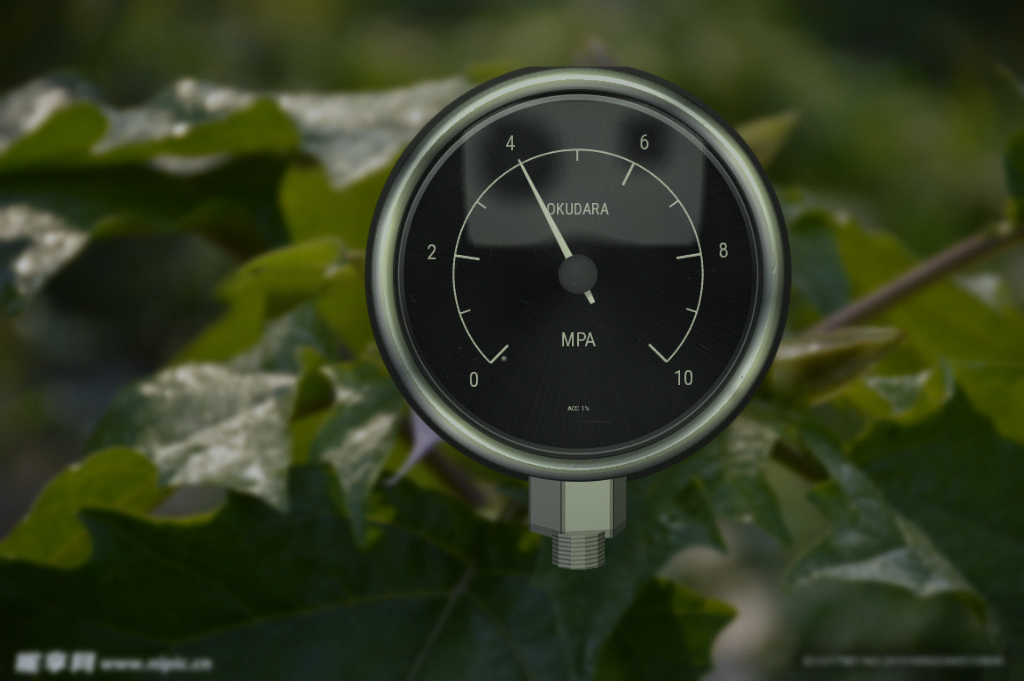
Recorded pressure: 4
